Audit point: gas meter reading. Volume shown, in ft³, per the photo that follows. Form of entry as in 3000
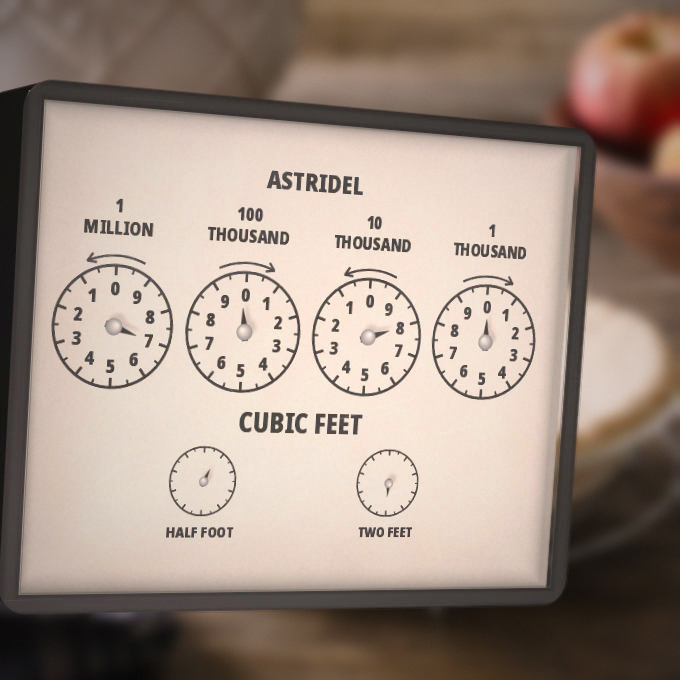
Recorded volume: 698000
